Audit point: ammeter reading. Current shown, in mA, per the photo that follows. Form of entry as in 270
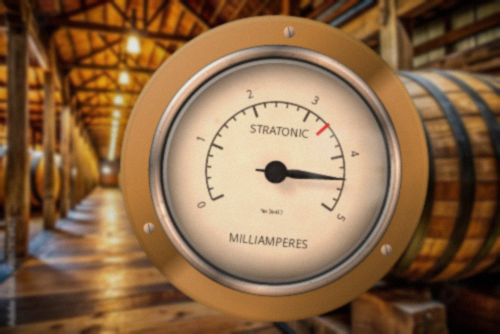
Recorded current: 4.4
